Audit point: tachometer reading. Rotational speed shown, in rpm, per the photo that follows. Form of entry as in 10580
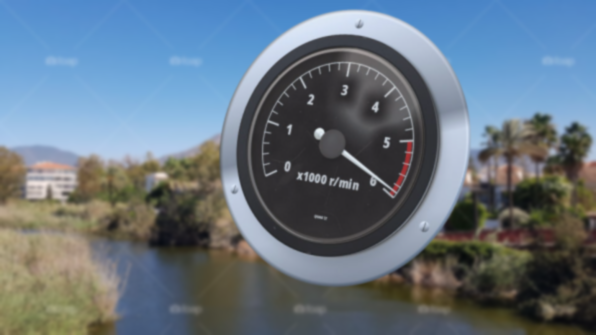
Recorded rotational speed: 5900
